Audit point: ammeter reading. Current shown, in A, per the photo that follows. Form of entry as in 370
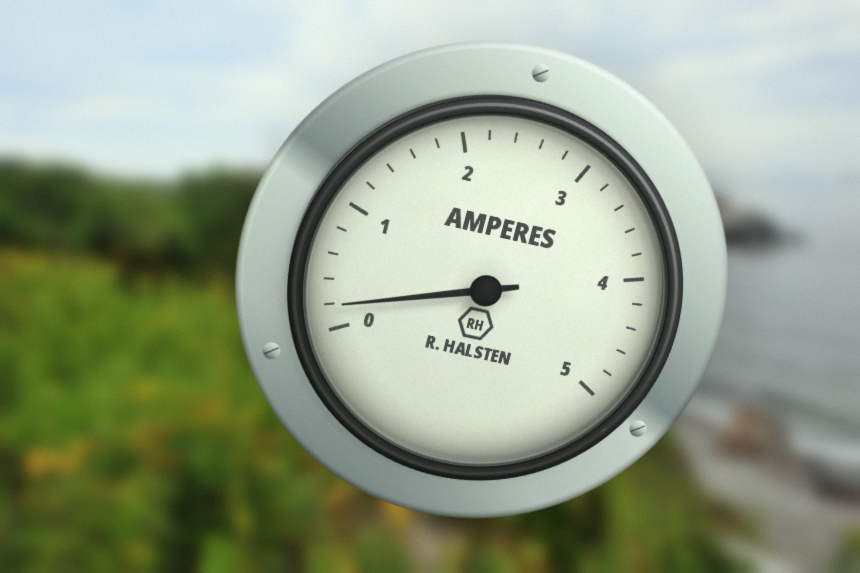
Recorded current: 0.2
